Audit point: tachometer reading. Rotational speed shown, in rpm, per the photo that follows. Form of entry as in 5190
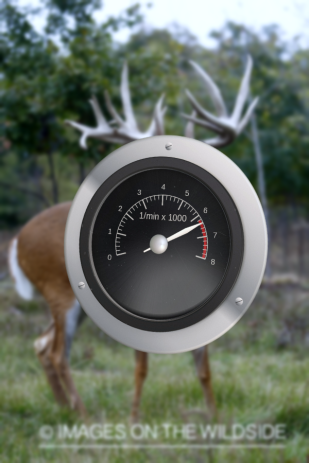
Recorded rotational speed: 6400
